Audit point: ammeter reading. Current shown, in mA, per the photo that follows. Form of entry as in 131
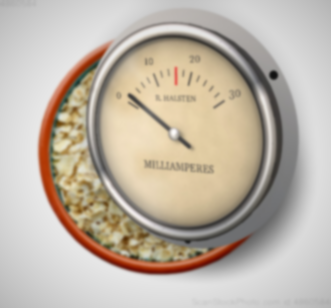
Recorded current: 2
